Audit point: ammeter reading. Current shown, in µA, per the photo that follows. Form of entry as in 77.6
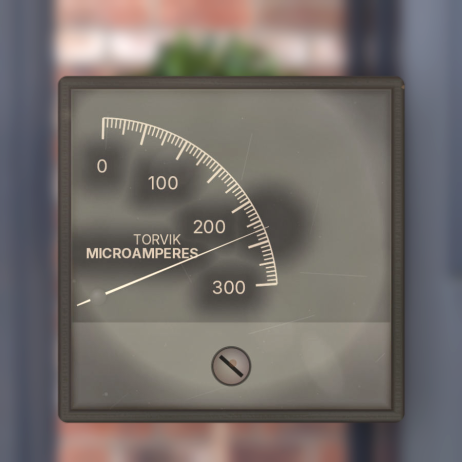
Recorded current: 235
